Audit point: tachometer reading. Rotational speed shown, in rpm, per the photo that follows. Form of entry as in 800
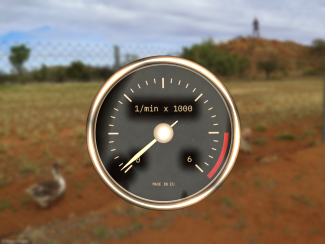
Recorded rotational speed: 100
